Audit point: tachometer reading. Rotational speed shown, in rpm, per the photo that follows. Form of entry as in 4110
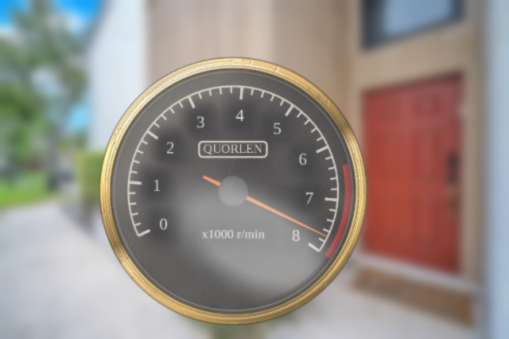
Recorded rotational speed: 7700
